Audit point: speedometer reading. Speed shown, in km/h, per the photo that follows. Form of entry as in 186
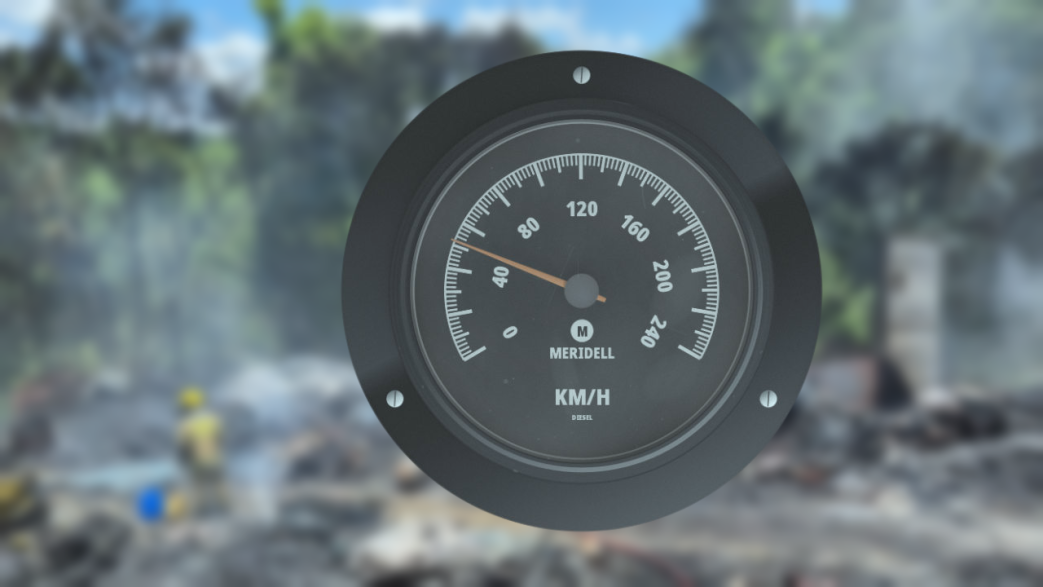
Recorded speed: 52
